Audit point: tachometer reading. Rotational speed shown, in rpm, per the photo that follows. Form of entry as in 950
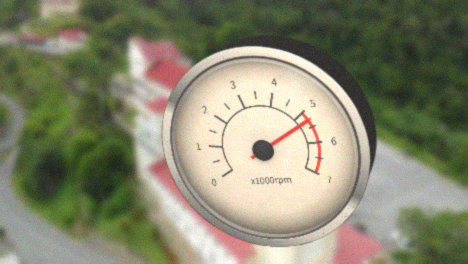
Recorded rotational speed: 5250
